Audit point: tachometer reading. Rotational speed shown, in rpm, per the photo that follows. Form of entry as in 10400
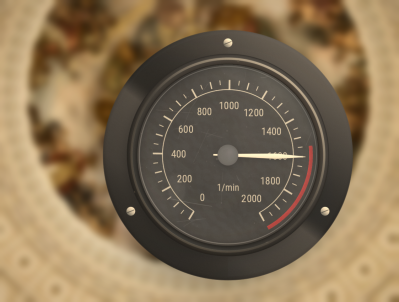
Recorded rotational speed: 1600
